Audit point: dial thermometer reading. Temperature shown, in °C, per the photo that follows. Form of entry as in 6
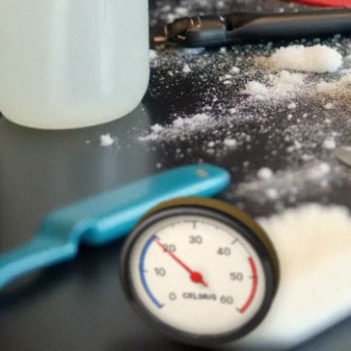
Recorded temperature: 20
